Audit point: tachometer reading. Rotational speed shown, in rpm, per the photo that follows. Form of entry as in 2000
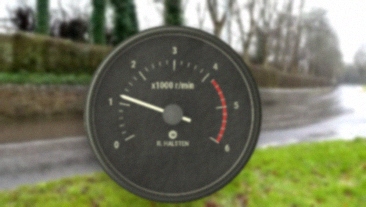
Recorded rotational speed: 1200
